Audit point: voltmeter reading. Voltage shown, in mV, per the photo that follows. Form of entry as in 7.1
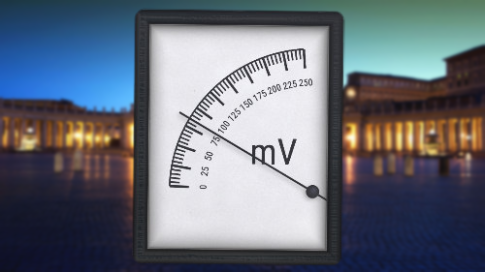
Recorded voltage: 85
